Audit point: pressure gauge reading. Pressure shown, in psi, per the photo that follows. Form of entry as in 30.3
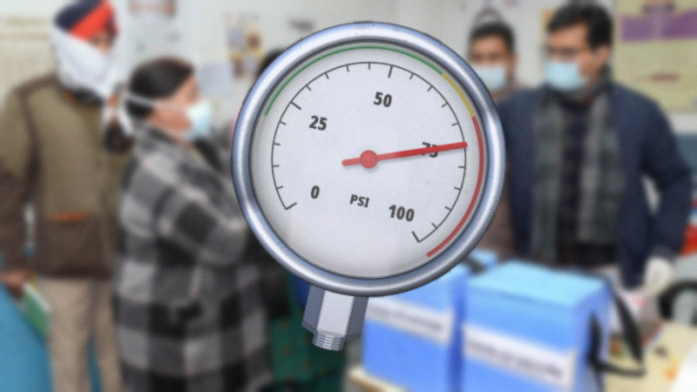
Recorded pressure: 75
